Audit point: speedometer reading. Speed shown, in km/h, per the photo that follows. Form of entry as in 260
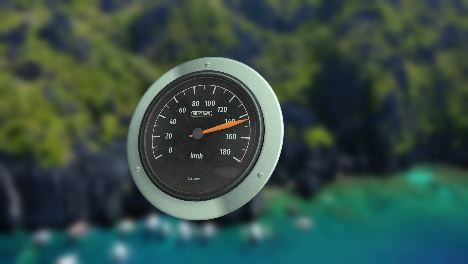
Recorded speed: 145
